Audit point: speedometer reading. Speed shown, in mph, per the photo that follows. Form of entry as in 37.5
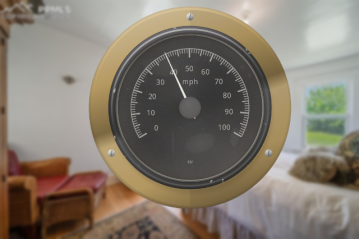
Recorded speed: 40
